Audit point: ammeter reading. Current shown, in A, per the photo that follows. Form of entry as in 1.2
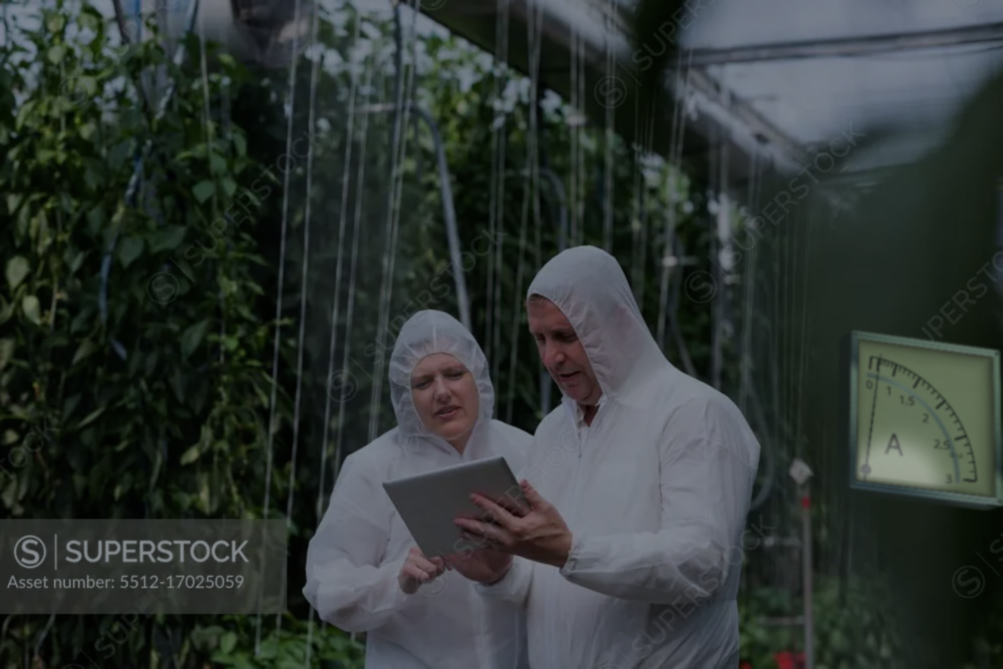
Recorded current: 0.5
